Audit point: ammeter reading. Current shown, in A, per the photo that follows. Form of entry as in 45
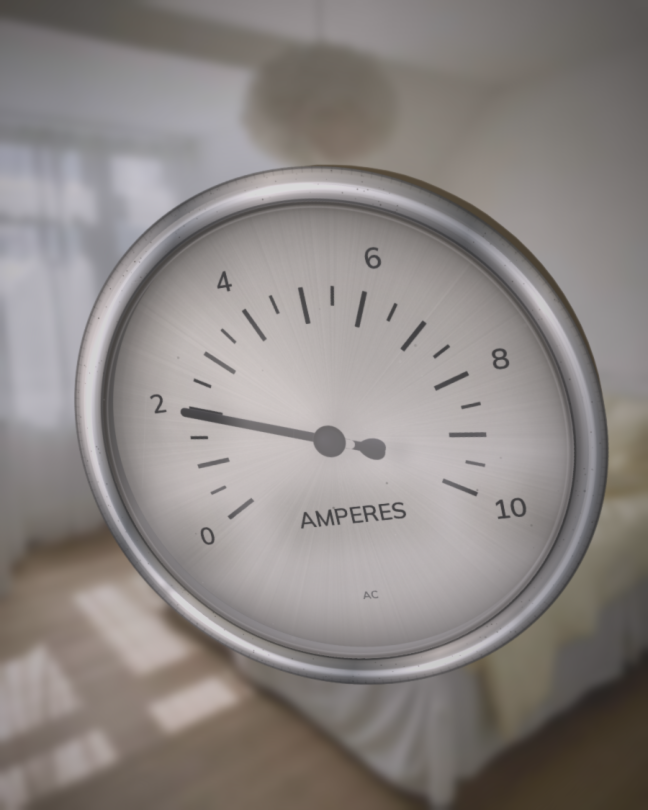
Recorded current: 2
